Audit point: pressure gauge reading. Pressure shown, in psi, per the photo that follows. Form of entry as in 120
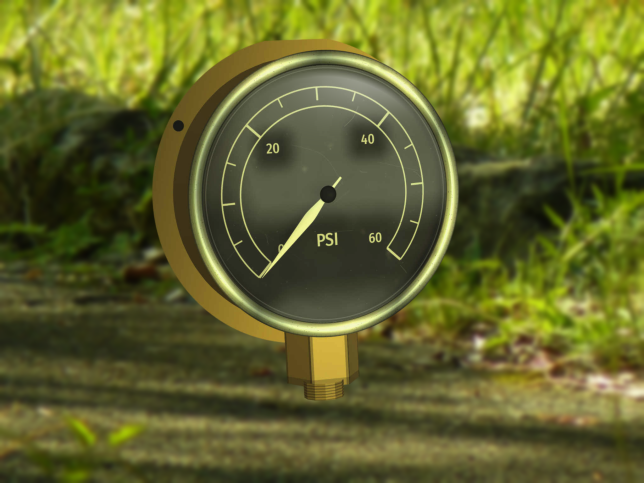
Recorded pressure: 0
